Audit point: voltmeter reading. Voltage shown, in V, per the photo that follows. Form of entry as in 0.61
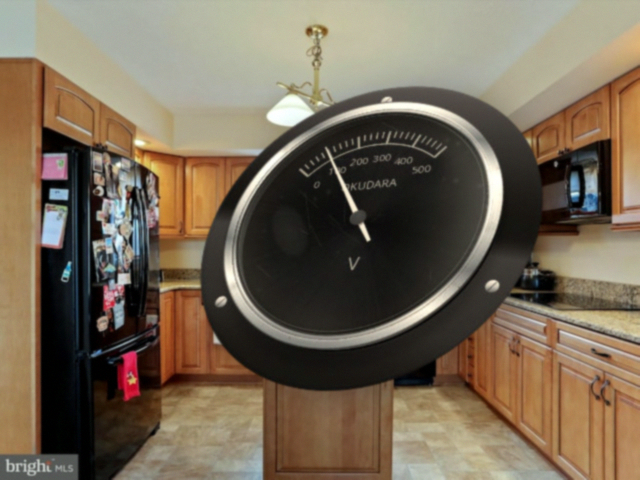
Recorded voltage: 100
